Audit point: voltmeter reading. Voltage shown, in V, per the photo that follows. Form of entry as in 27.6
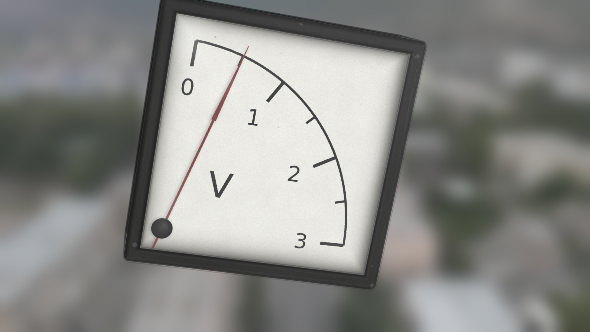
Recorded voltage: 0.5
